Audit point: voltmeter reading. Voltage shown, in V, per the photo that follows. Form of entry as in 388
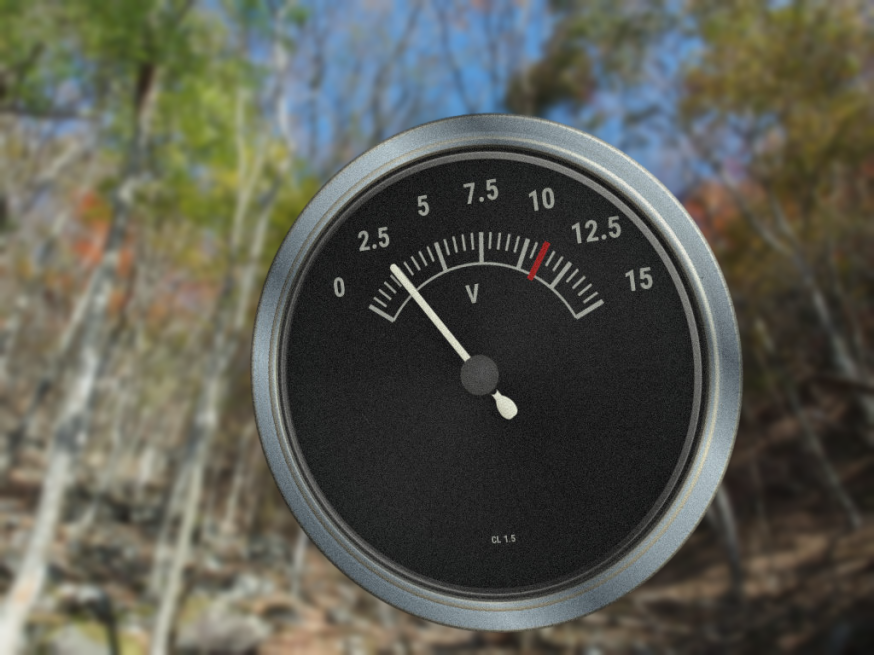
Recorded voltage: 2.5
